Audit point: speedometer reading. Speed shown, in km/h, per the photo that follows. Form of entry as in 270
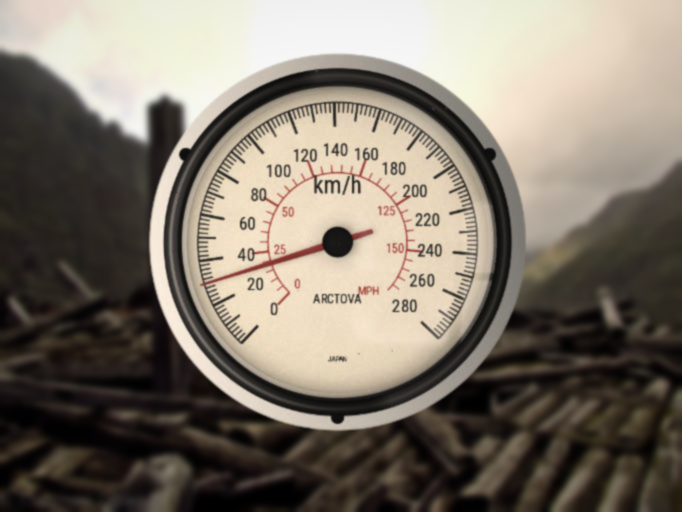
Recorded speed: 30
